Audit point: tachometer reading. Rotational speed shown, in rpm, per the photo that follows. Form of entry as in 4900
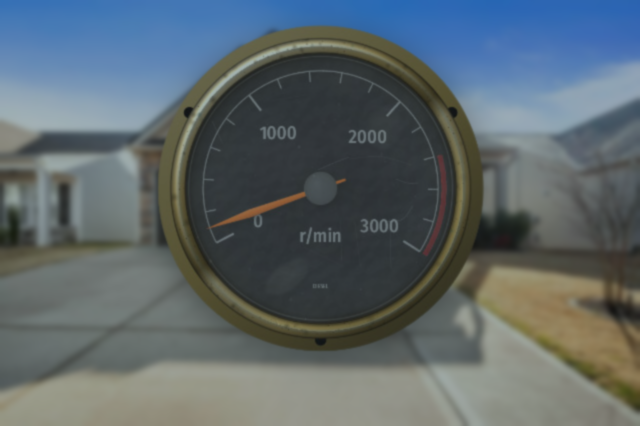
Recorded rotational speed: 100
